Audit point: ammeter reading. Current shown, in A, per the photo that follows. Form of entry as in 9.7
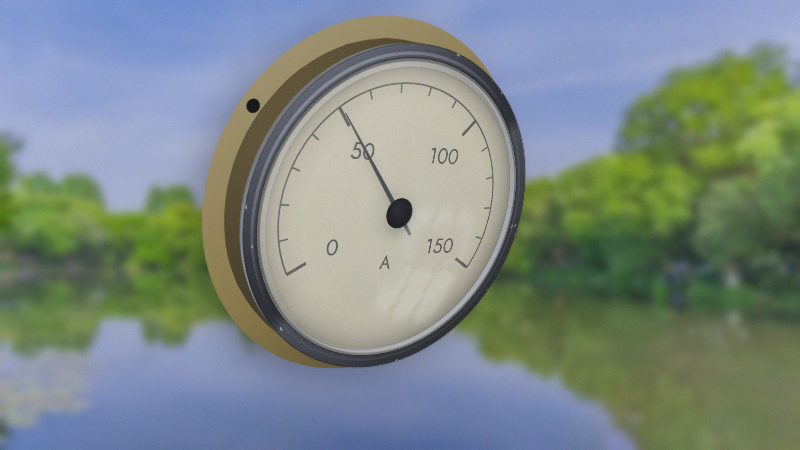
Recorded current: 50
